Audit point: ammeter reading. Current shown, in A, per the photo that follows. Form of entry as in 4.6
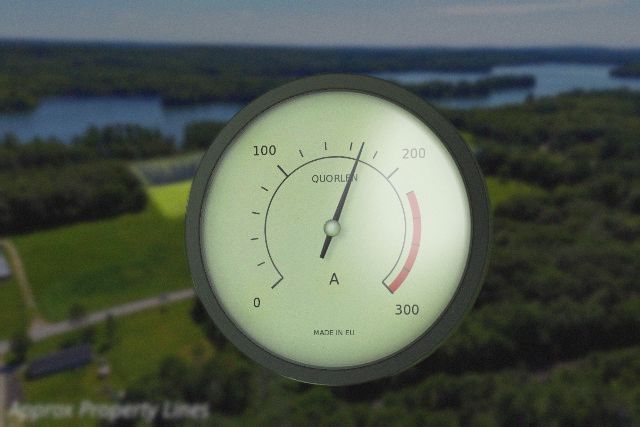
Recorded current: 170
